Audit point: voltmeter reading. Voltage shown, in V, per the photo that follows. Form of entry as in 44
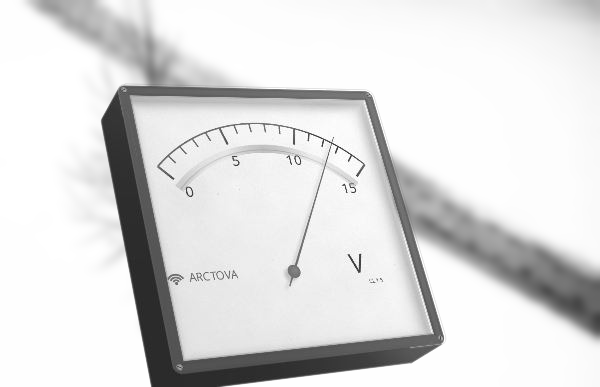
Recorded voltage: 12.5
